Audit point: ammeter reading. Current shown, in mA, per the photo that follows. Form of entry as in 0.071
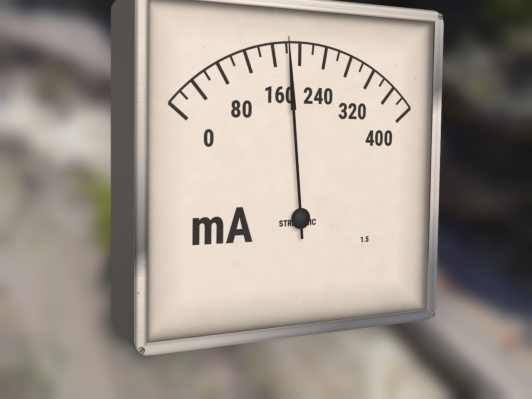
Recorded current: 180
